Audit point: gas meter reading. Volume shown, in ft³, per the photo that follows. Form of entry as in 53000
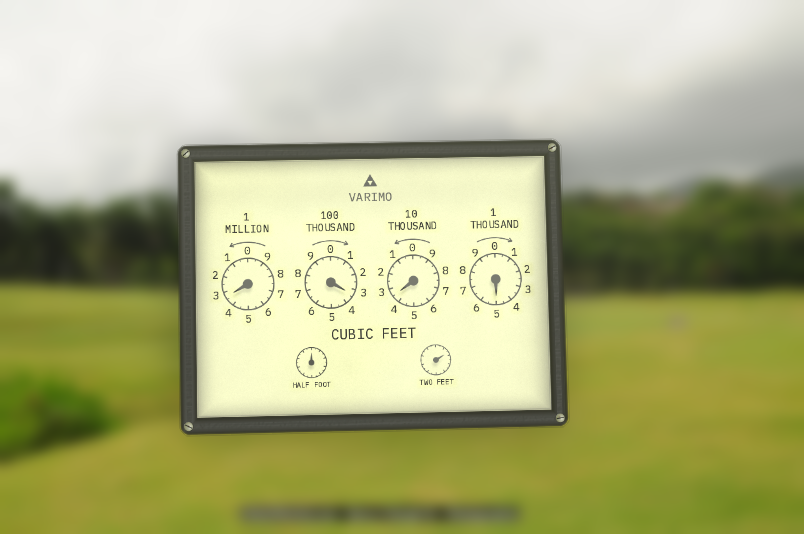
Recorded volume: 333500
